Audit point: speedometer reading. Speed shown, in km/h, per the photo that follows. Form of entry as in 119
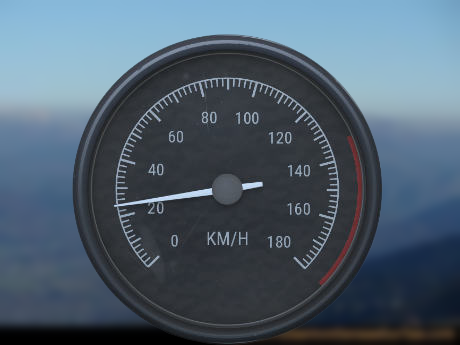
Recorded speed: 24
